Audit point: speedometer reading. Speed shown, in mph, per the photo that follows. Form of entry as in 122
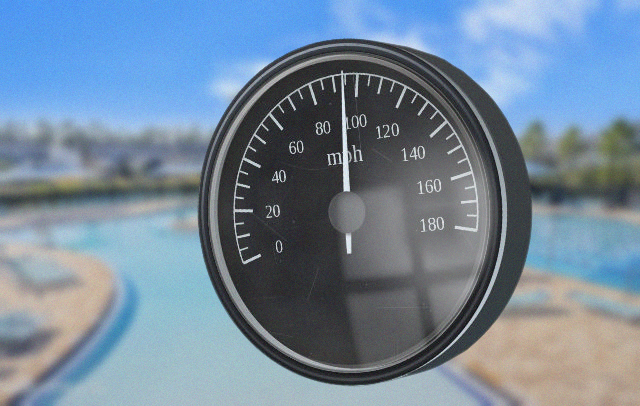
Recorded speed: 95
